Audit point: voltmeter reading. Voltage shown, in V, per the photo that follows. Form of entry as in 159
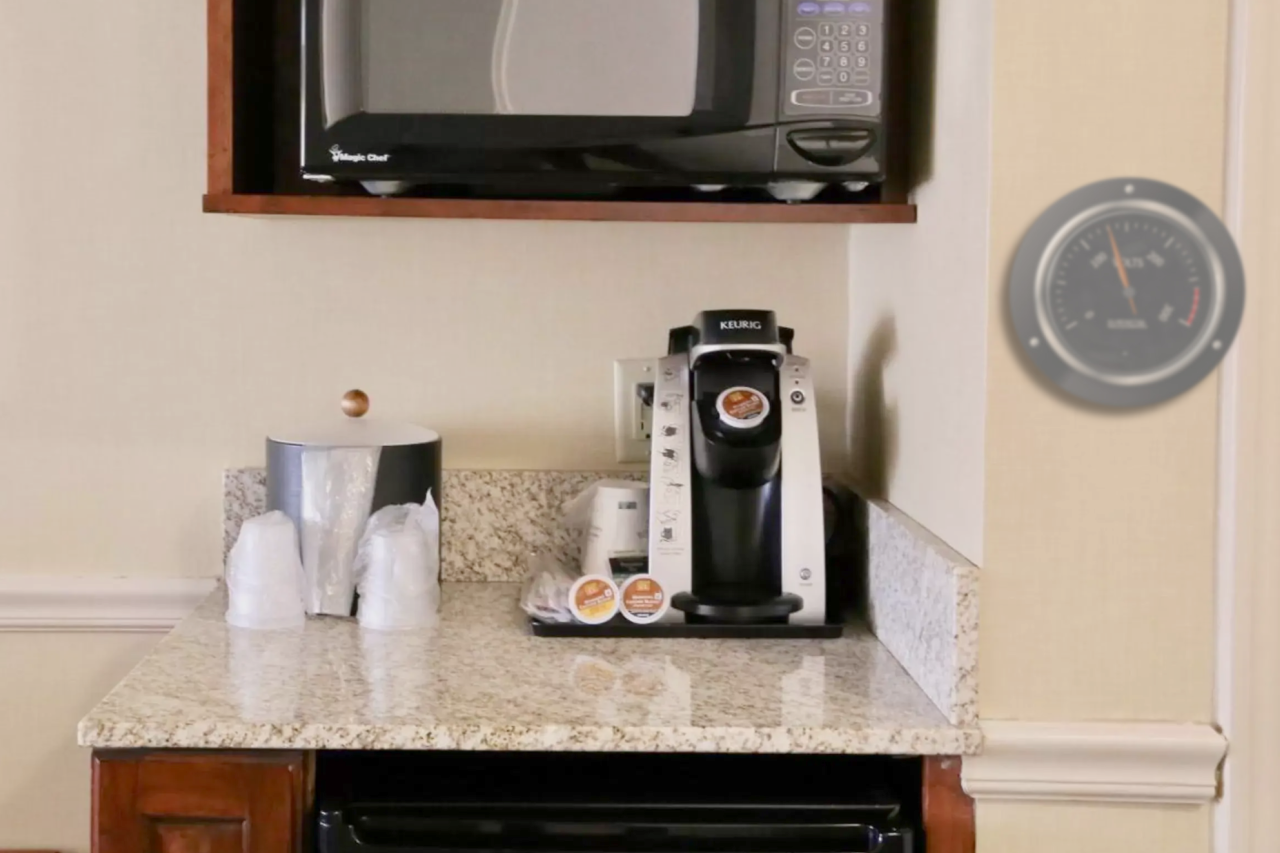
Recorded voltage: 130
